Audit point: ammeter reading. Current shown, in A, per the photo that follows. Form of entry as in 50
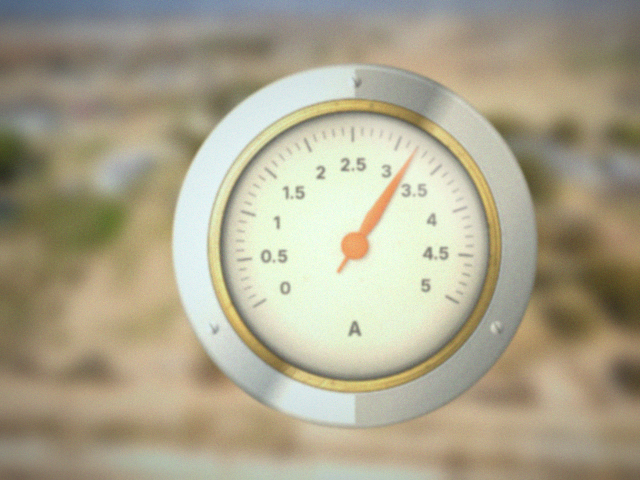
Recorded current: 3.2
